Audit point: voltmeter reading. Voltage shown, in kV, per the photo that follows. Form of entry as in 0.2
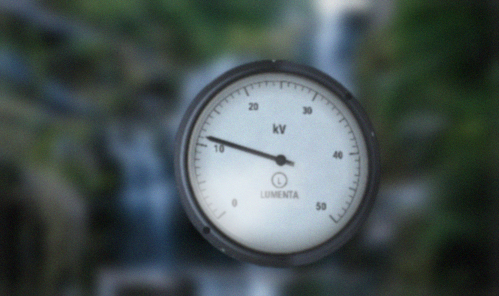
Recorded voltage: 11
